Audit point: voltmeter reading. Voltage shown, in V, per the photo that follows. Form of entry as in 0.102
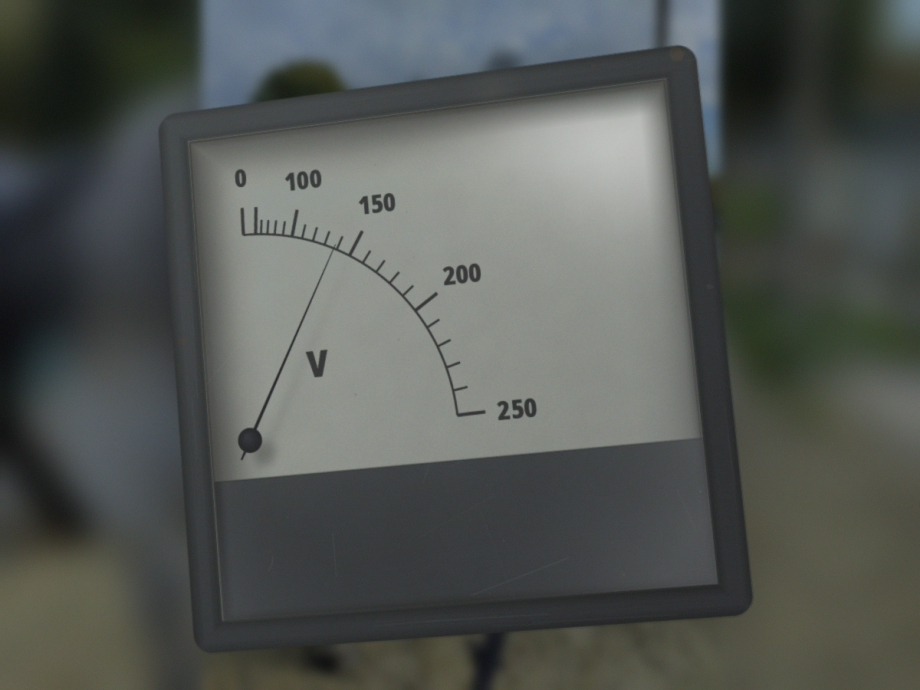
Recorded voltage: 140
